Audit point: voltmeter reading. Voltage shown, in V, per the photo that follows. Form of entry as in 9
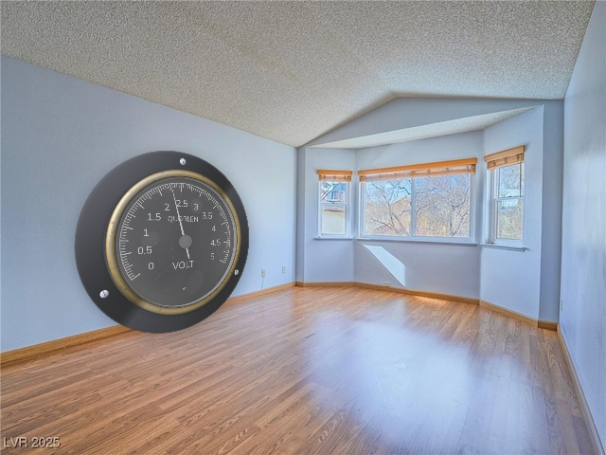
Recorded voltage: 2.25
